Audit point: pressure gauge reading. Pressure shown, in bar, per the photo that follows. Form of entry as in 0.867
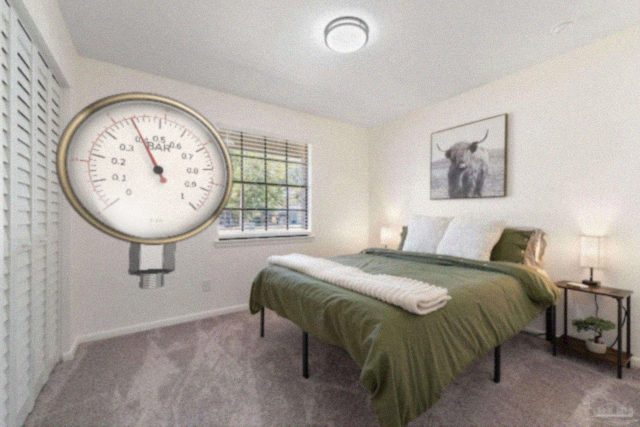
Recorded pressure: 0.4
